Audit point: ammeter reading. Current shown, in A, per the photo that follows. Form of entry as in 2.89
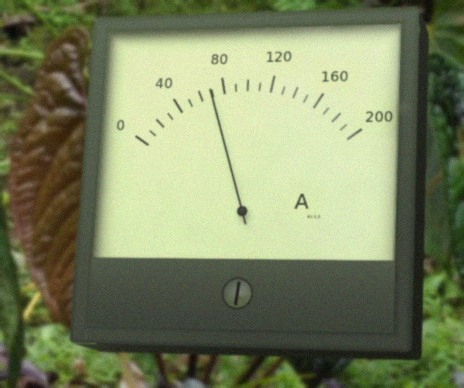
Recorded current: 70
